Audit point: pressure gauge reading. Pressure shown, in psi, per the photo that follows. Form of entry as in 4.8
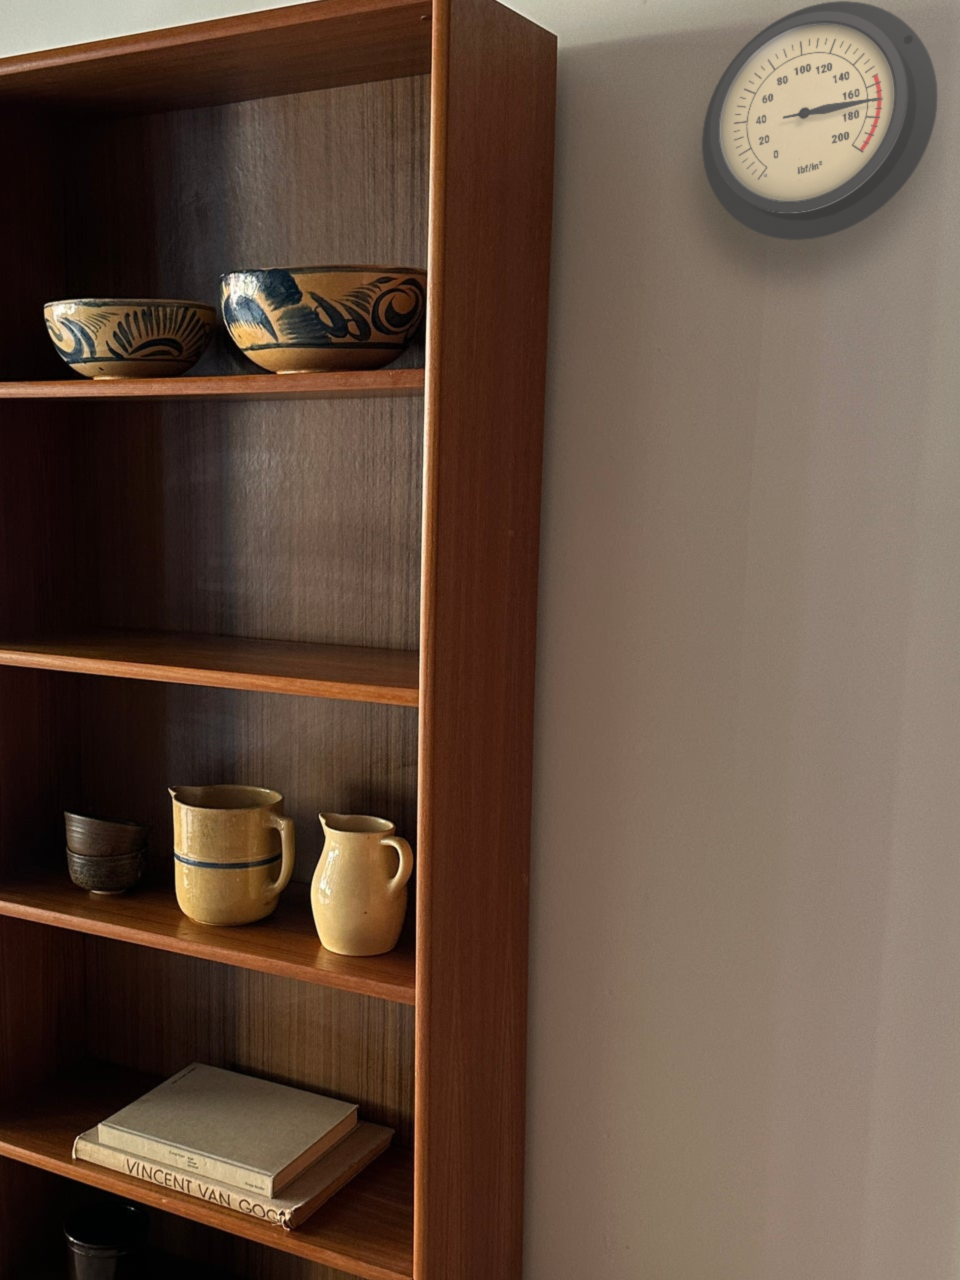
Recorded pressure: 170
